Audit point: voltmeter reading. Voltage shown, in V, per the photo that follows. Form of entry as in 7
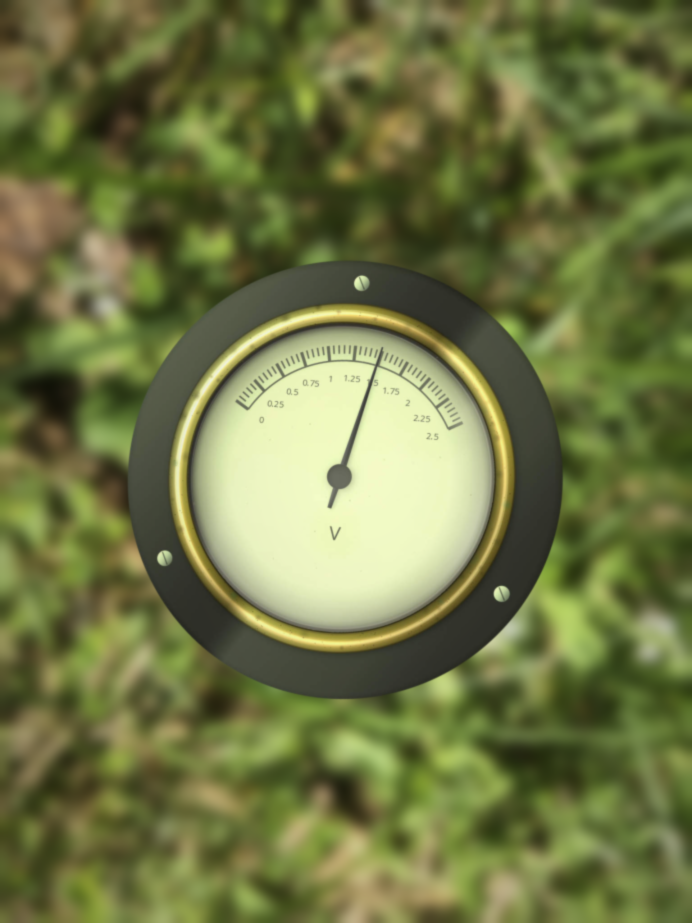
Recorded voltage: 1.5
